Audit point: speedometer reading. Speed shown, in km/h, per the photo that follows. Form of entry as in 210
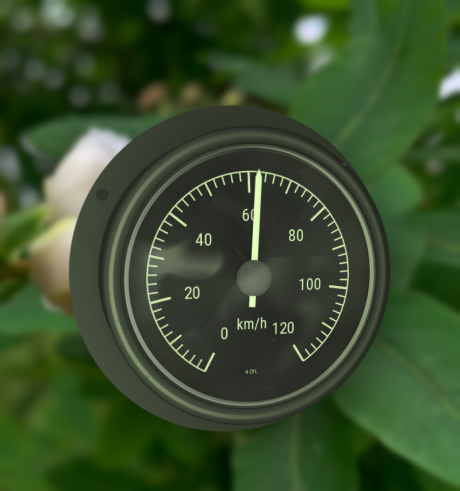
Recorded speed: 62
